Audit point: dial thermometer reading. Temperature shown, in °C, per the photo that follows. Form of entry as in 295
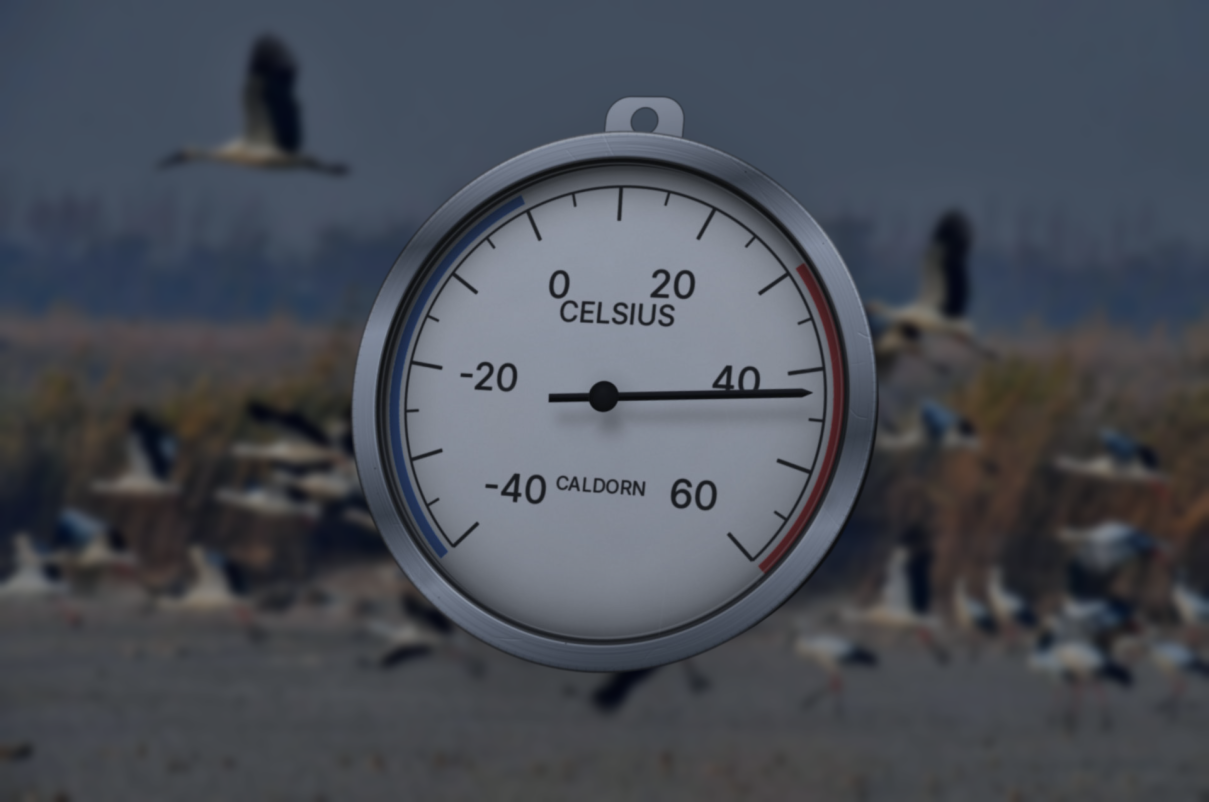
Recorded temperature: 42.5
